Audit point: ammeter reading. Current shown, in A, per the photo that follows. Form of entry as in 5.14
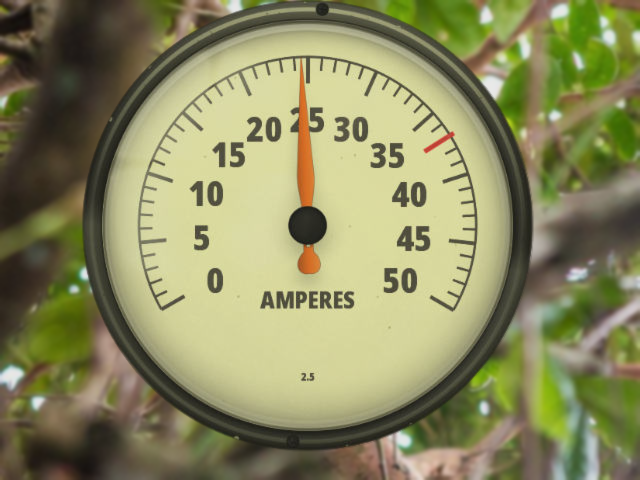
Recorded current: 24.5
